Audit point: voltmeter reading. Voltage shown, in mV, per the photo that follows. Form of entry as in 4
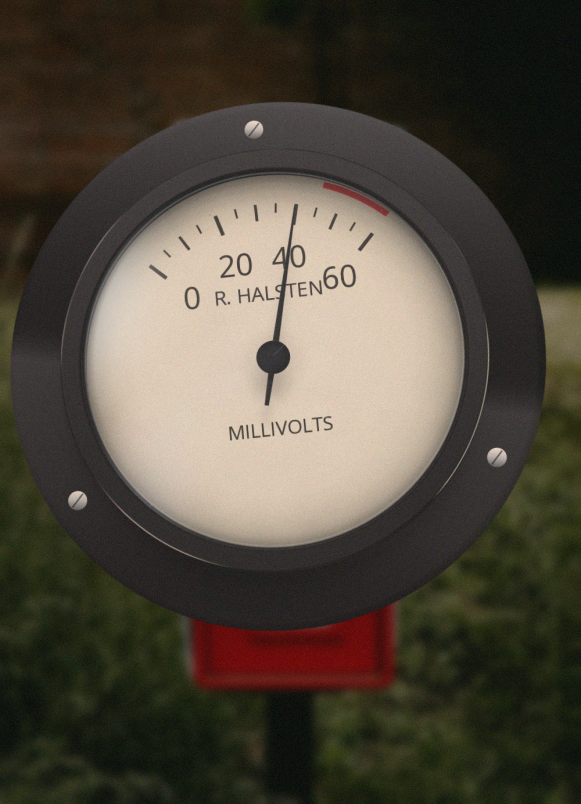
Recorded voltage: 40
